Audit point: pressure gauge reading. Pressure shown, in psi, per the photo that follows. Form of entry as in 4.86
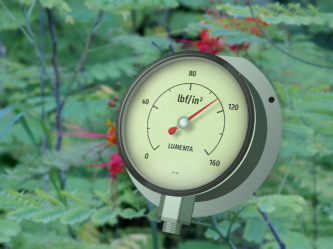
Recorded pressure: 110
